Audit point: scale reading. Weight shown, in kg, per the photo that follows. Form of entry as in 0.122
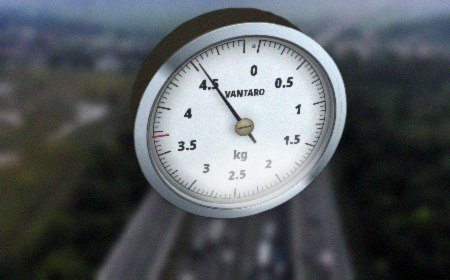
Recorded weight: 4.55
